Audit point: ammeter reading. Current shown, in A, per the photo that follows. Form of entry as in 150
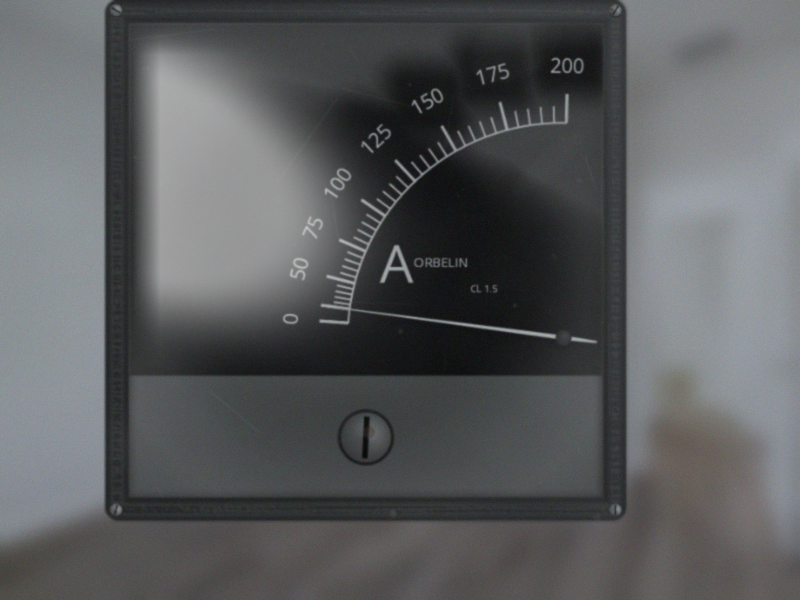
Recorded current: 25
